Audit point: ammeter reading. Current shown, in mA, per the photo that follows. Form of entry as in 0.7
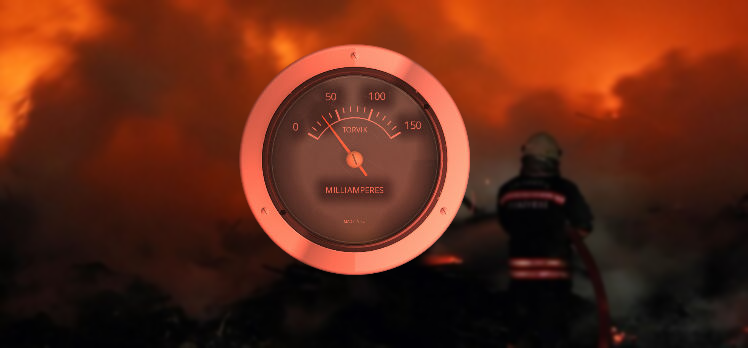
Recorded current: 30
